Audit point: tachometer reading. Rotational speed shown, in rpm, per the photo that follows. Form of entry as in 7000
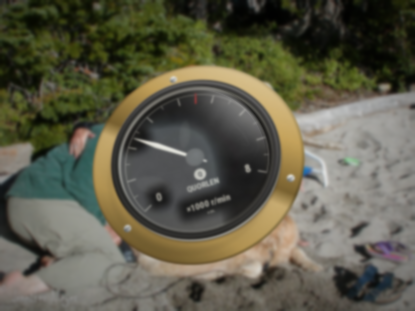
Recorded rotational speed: 2250
